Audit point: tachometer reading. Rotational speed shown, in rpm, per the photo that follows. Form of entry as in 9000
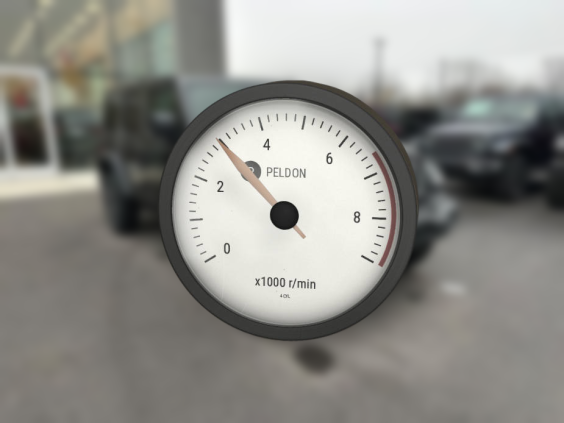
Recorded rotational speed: 3000
